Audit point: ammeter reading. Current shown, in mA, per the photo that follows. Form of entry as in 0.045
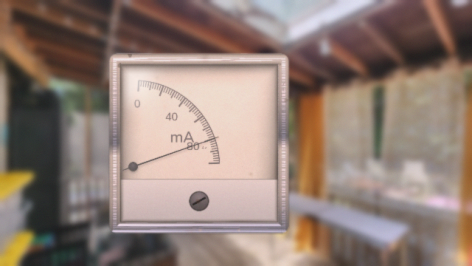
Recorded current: 80
